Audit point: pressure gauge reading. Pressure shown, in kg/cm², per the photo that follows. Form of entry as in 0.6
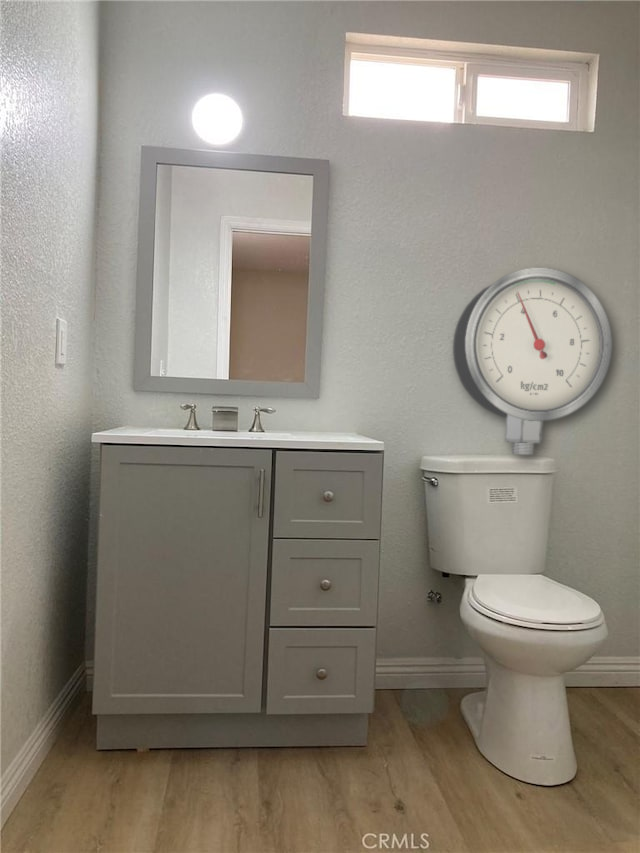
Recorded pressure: 4
